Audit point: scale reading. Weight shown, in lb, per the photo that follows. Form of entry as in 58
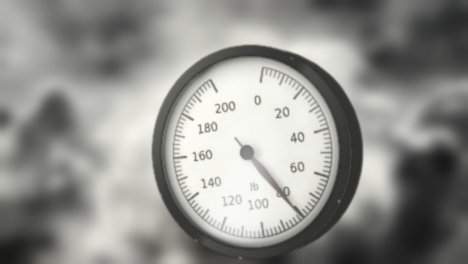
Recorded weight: 80
